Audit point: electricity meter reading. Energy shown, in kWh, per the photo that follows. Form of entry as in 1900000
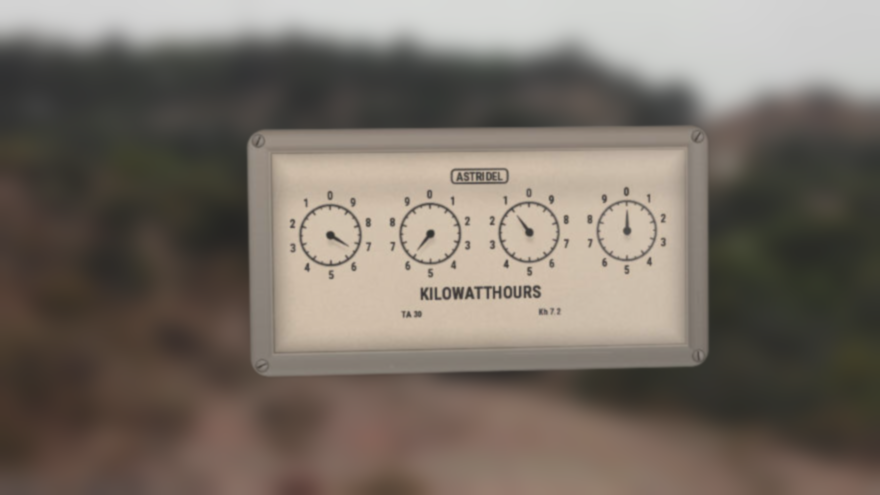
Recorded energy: 6610
